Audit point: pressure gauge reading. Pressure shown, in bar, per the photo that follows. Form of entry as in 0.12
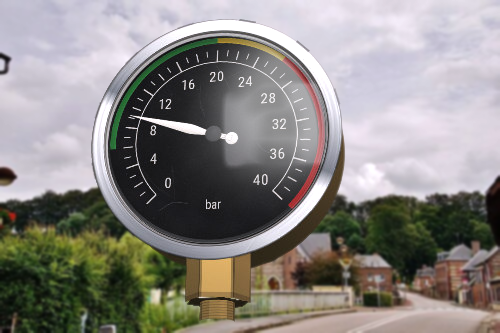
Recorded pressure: 9
